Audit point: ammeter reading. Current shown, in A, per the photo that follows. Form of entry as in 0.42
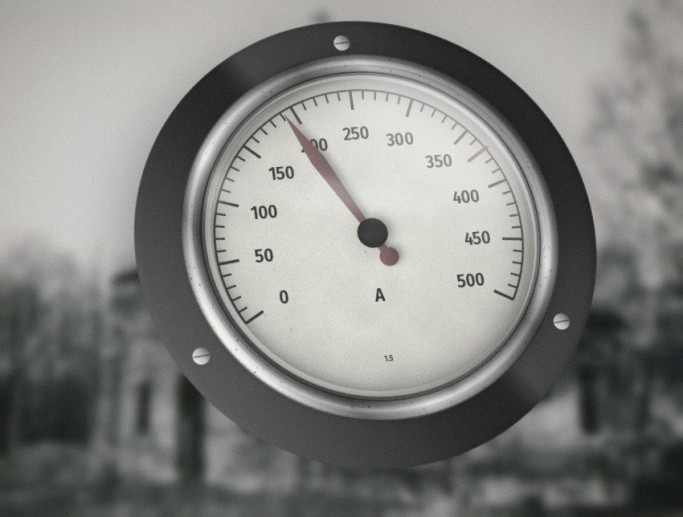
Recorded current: 190
